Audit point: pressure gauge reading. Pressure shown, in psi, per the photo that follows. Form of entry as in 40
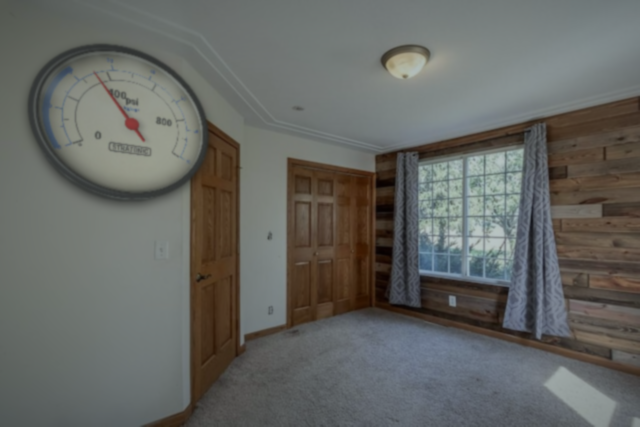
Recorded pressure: 350
